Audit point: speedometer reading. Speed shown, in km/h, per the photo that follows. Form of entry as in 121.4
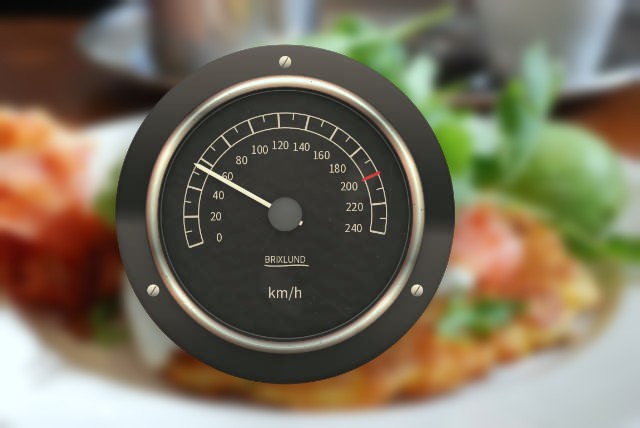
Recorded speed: 55
